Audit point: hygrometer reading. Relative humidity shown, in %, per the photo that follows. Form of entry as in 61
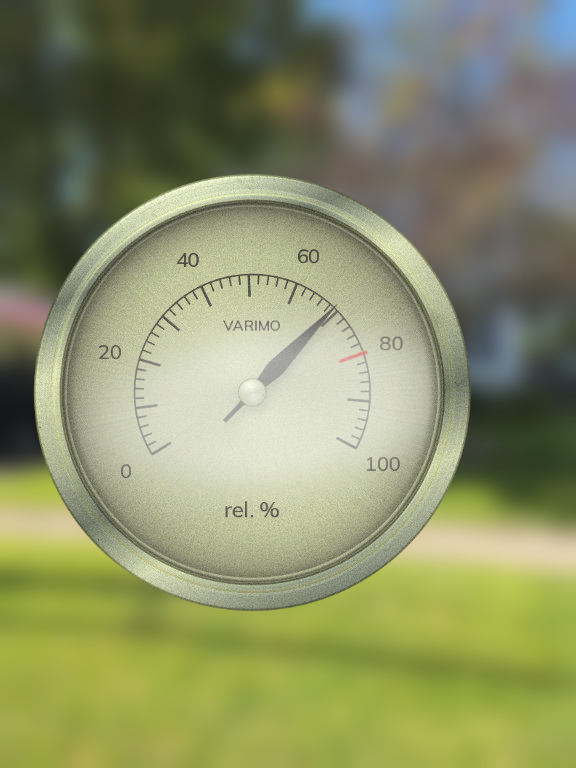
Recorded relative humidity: 69
